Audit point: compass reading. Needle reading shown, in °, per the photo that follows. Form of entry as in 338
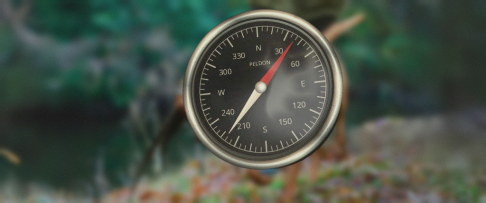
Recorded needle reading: 40
